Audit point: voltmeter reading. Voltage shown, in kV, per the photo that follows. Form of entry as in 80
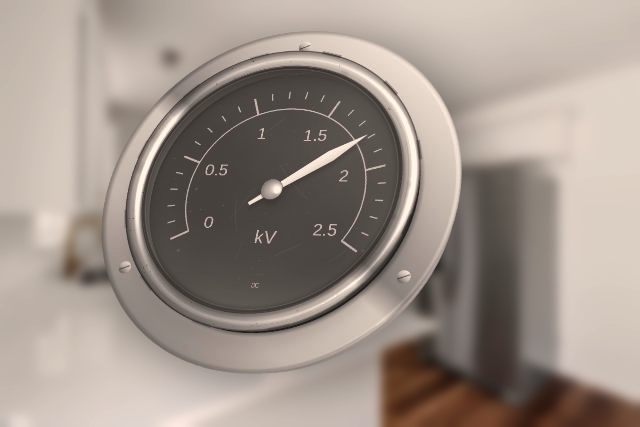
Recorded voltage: 1.8
